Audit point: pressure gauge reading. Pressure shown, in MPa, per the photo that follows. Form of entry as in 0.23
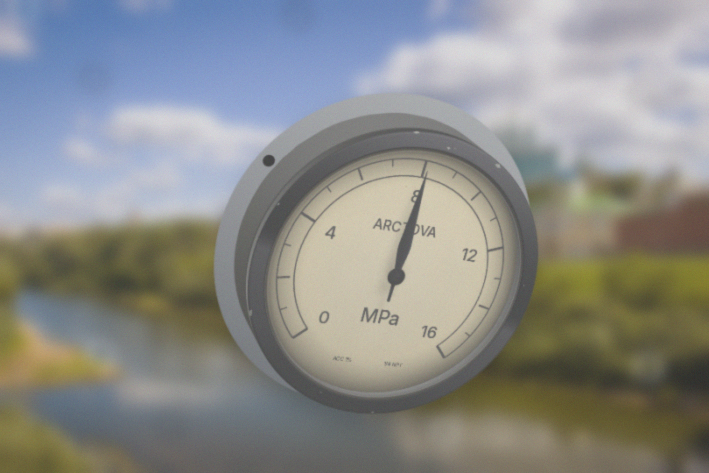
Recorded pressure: 8
